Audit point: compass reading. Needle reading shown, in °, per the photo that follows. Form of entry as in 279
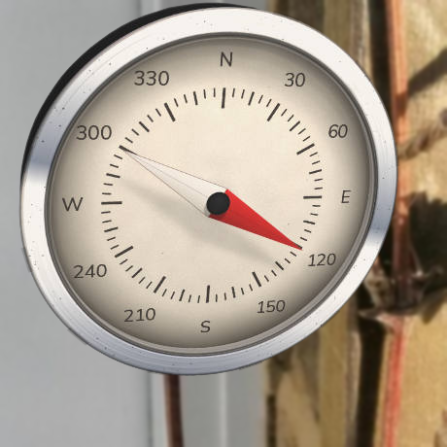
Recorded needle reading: 120
